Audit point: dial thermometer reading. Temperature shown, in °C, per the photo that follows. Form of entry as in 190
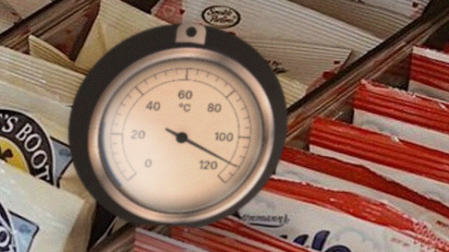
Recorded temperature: 112
